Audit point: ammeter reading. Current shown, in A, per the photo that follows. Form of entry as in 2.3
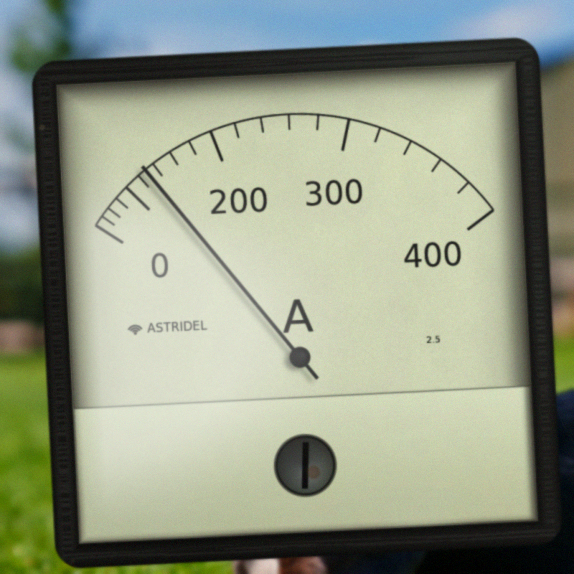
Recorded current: 130
